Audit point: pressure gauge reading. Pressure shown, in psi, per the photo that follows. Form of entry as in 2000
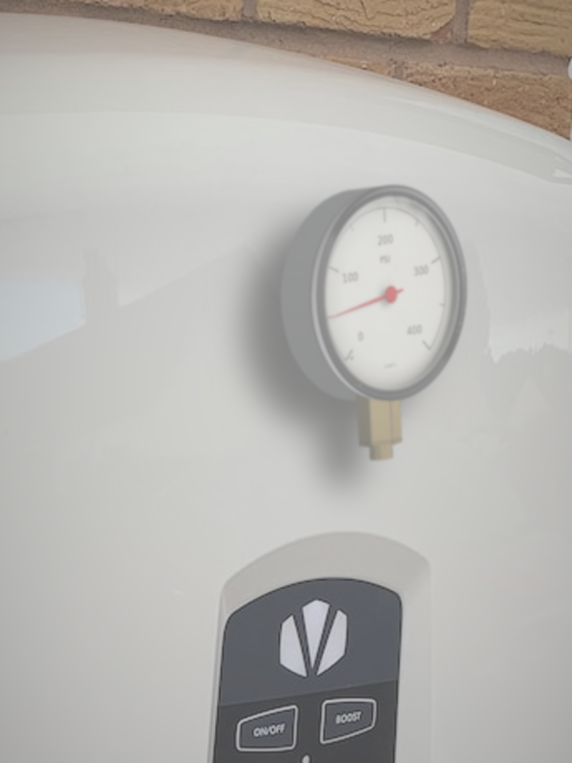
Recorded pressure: 50
